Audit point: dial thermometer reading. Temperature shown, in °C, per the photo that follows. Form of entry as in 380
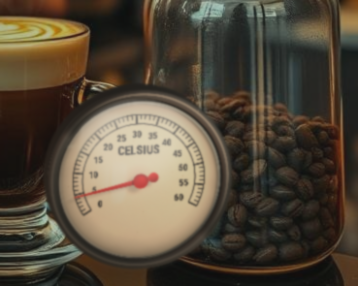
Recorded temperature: 5
